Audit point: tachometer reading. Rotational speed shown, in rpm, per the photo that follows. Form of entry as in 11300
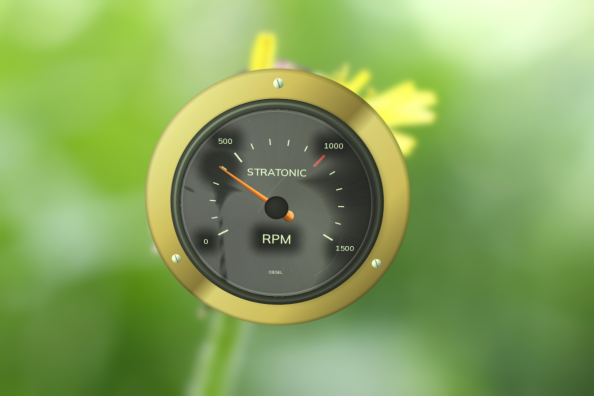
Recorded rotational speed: 400
